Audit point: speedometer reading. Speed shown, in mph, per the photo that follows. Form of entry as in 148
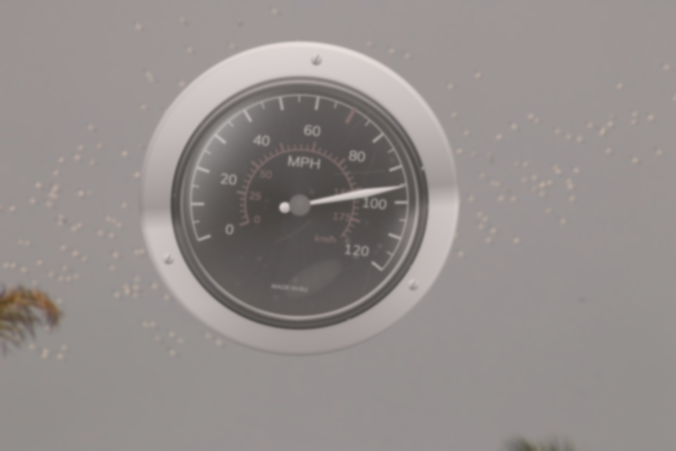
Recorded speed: 95
